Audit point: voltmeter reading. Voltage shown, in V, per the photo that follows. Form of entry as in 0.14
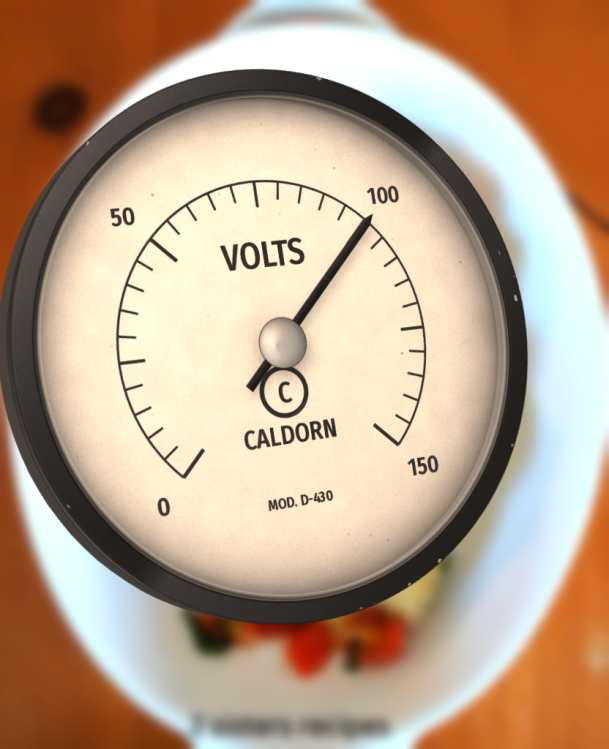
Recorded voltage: 100
